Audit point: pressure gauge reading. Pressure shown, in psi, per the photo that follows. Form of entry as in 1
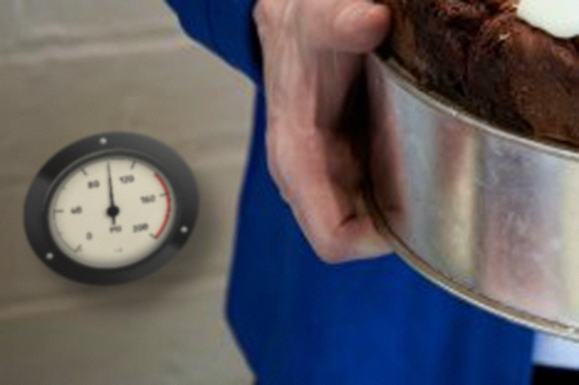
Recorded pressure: 100
